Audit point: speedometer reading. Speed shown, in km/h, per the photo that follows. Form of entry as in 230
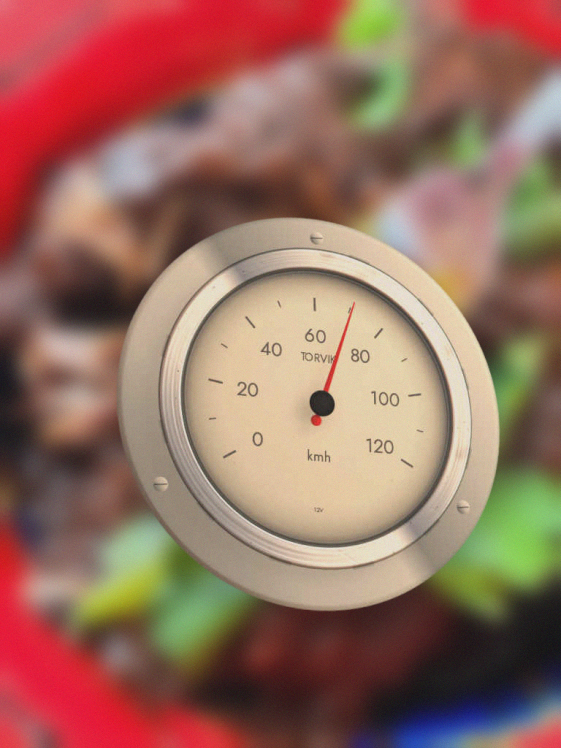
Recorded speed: 70
